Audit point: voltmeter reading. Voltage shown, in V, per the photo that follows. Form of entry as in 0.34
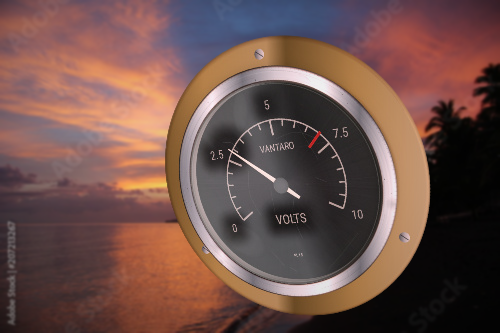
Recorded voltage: 3
